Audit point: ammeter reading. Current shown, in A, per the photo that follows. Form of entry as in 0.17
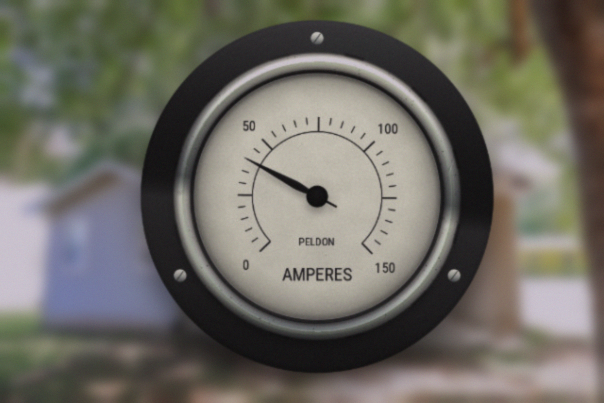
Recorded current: 40
